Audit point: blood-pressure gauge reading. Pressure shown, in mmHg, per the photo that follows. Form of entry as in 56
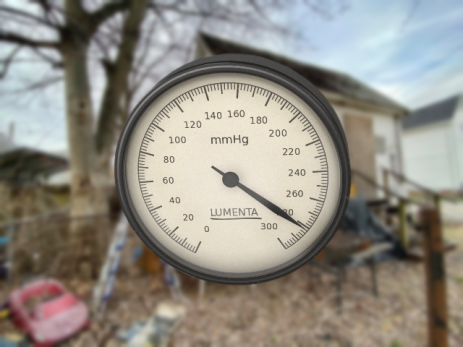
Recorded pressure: 280
